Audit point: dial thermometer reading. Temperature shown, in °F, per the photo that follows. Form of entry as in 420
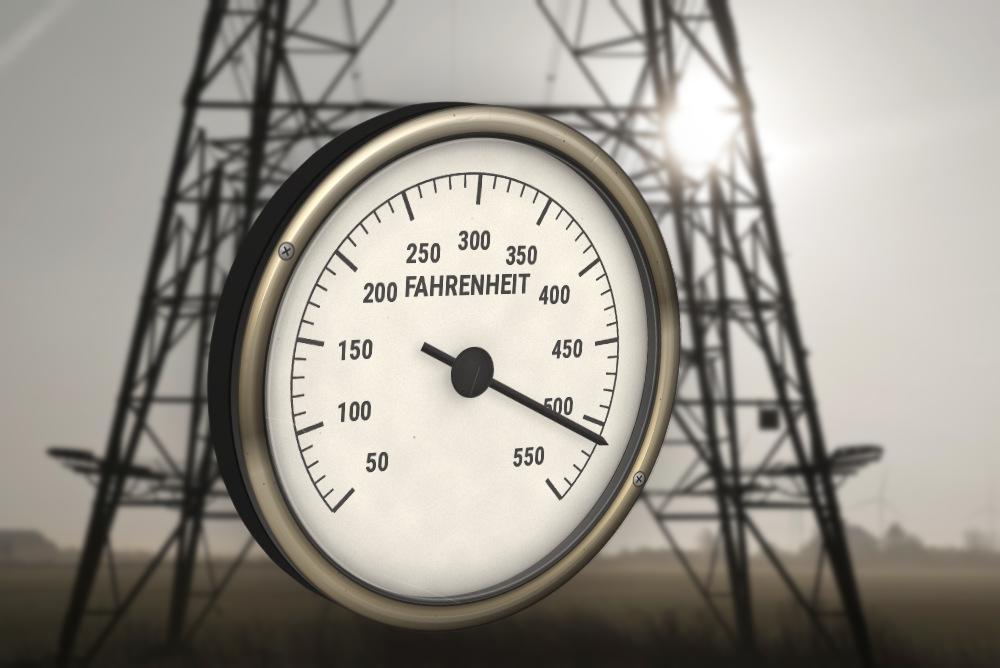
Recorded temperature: 510
